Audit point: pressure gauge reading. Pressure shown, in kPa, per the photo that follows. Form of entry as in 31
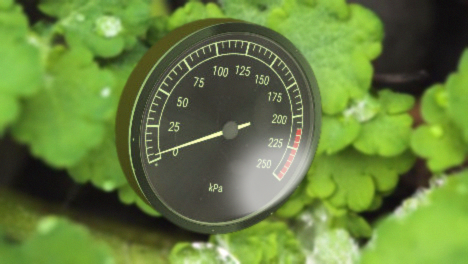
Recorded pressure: 5
